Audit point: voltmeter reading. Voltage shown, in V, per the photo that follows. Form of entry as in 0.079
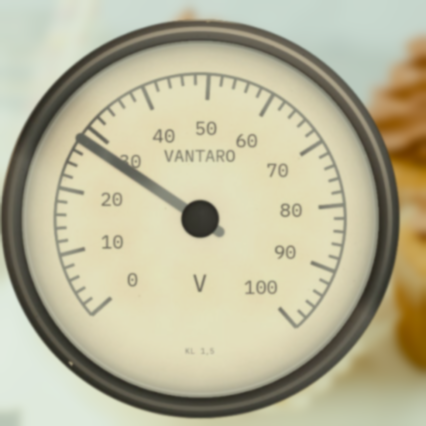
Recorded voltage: 28
